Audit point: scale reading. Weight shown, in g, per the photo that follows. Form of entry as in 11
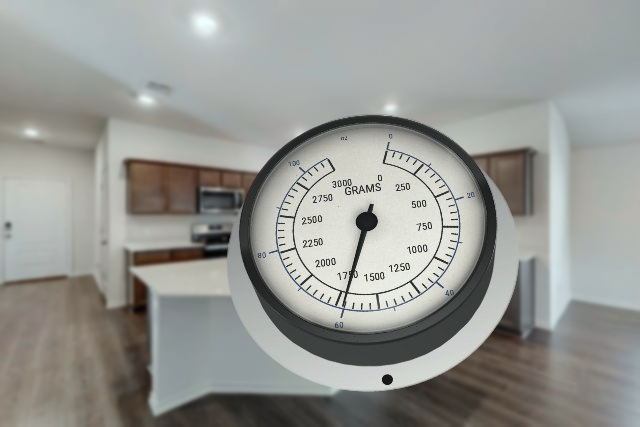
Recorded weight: 1700
